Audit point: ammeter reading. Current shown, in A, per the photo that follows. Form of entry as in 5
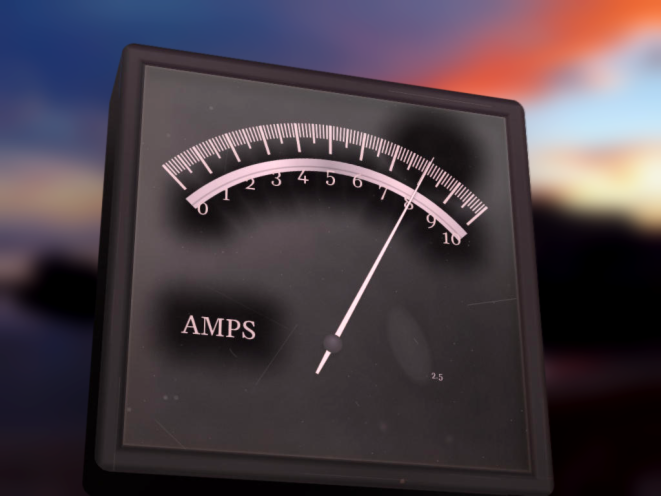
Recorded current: 8
